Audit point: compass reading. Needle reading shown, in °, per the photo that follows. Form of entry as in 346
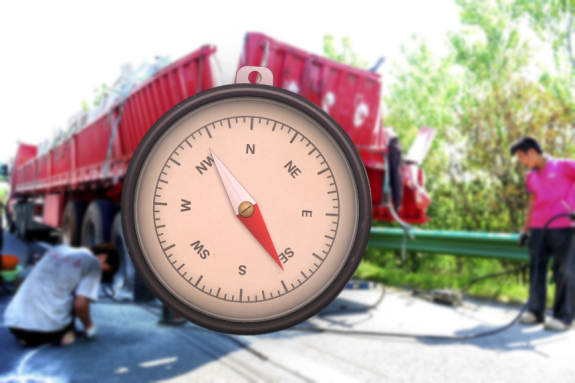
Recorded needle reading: 145
